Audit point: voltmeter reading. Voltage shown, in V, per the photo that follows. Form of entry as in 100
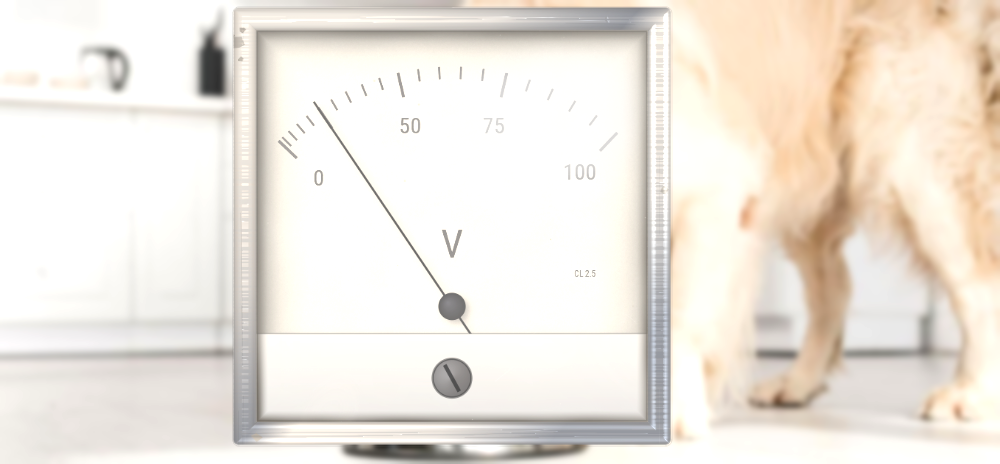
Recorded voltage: 25
